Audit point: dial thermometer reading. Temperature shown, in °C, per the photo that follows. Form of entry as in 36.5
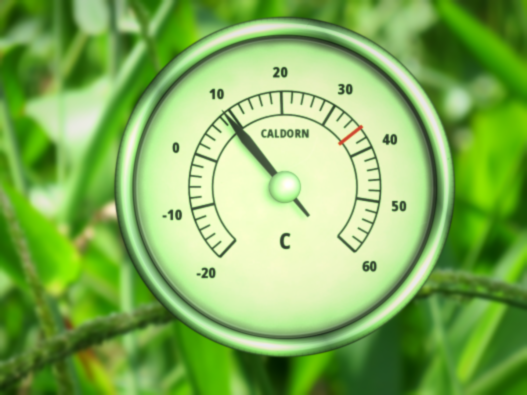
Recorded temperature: 9
